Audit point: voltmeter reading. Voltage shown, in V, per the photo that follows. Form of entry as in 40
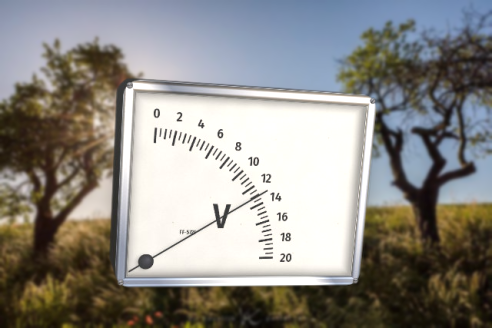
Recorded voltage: 13
